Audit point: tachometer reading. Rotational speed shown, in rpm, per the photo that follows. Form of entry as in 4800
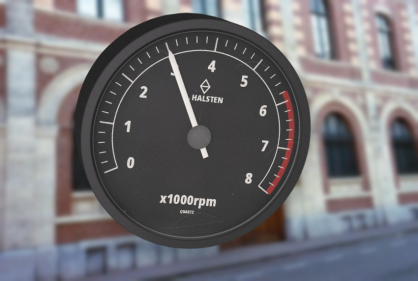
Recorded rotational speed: 3000
